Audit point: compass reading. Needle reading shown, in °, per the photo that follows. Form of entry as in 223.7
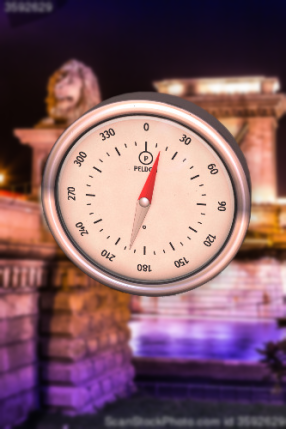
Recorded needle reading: 15
